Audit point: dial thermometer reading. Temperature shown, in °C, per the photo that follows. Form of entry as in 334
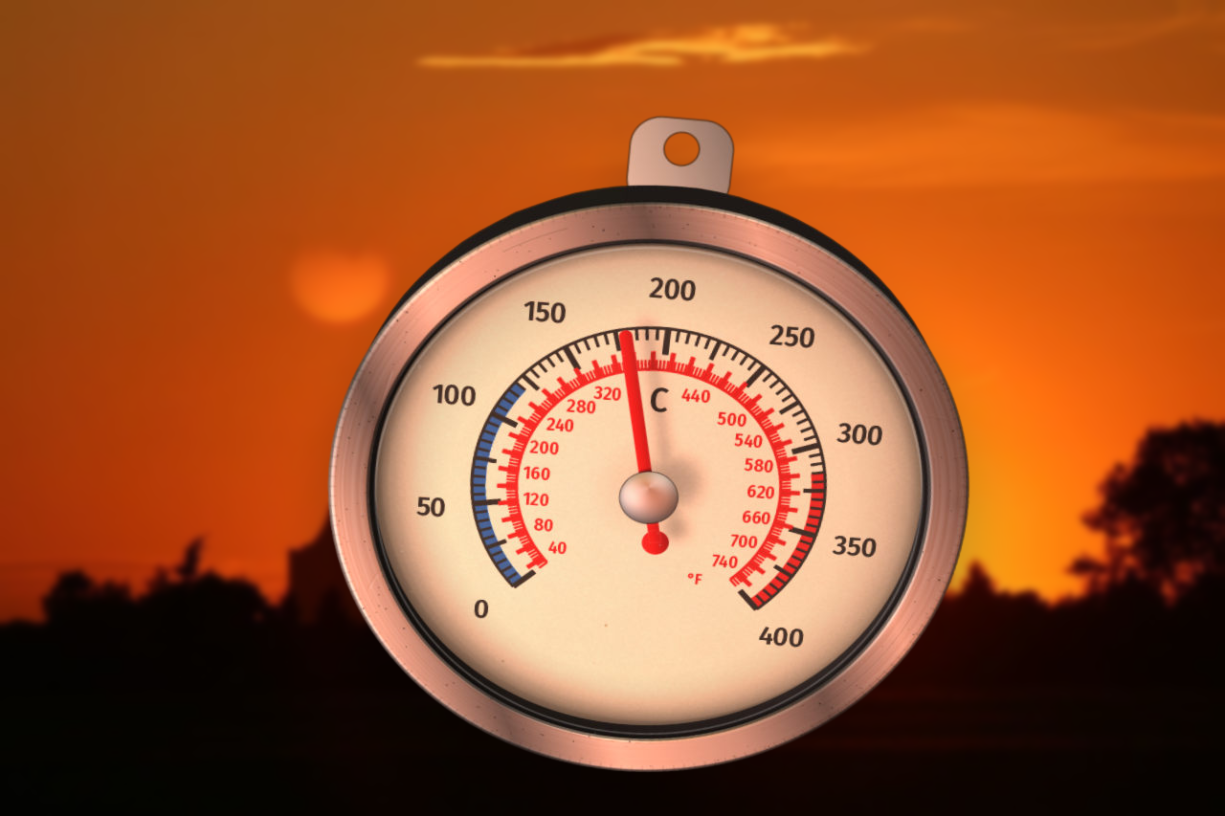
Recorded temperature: 180
